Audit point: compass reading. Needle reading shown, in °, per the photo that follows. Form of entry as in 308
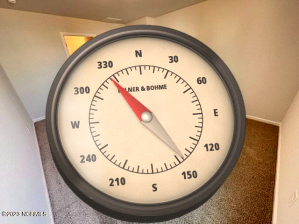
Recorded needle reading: 325
